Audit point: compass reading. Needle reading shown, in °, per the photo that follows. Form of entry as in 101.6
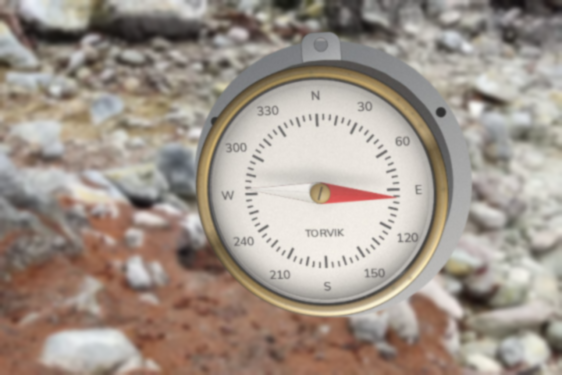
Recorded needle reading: 95
